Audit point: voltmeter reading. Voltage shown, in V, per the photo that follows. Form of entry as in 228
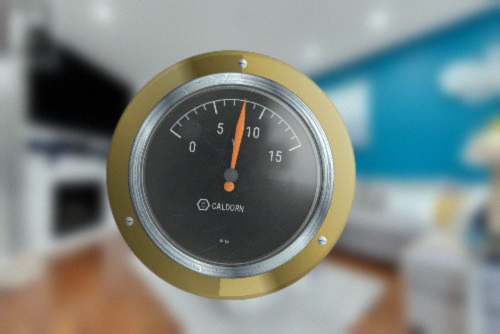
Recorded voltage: 8
